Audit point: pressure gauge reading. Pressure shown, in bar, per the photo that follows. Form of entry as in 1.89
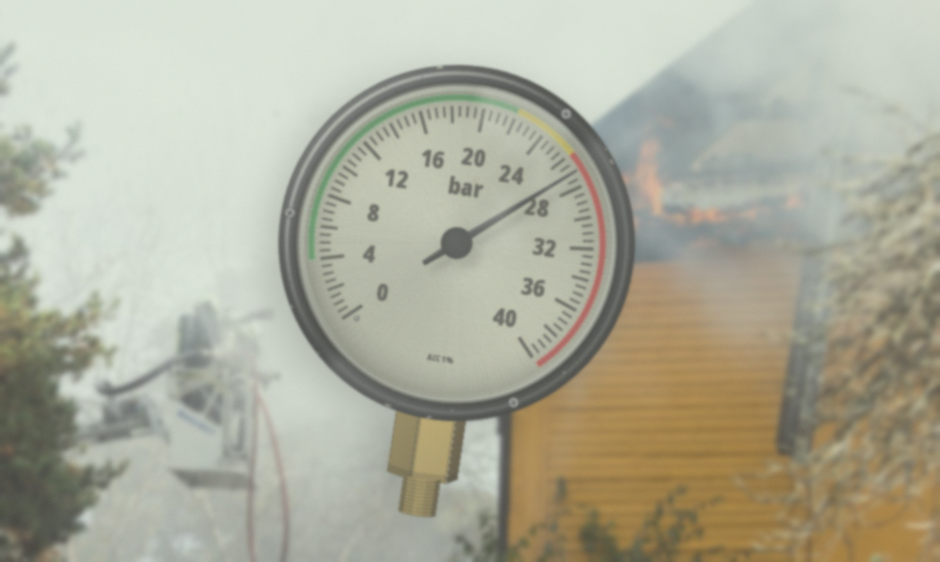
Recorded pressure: 27
